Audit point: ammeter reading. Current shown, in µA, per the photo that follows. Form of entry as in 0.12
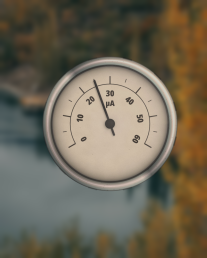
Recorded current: 25
